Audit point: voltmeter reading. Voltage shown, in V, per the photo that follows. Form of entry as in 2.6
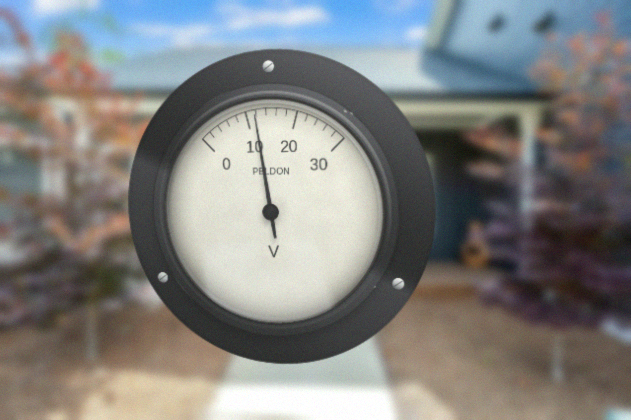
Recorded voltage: 12
